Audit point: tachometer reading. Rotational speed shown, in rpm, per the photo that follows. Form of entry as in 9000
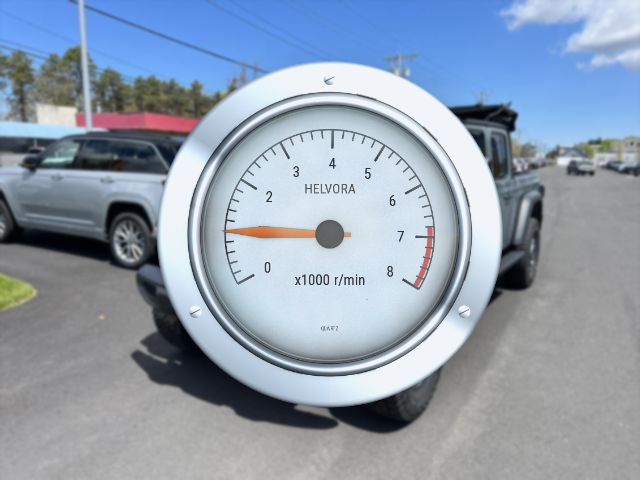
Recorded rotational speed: 1000
